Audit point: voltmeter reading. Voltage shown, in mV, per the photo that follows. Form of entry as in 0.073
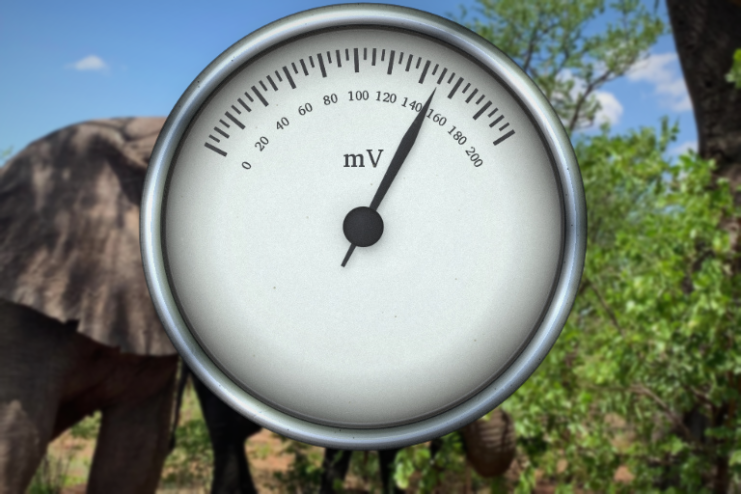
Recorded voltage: 150
